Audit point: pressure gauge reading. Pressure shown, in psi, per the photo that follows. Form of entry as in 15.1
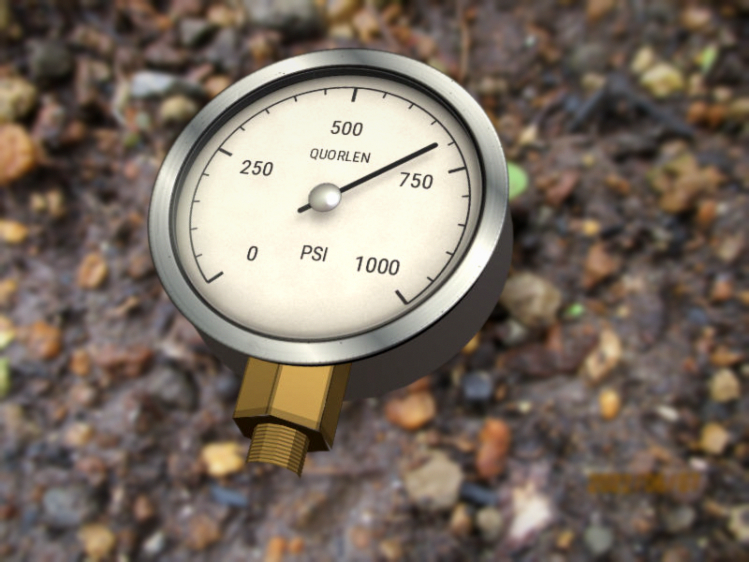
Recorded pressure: 700
